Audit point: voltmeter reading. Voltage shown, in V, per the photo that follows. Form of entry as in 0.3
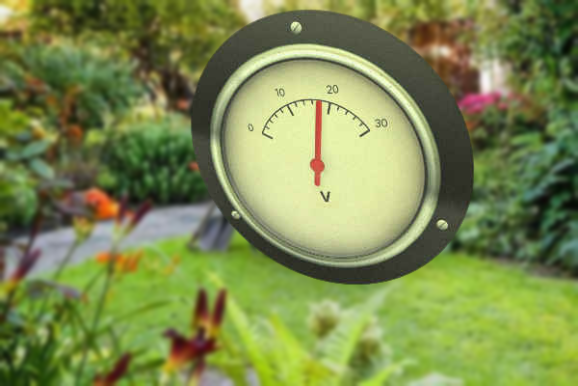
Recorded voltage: 18
